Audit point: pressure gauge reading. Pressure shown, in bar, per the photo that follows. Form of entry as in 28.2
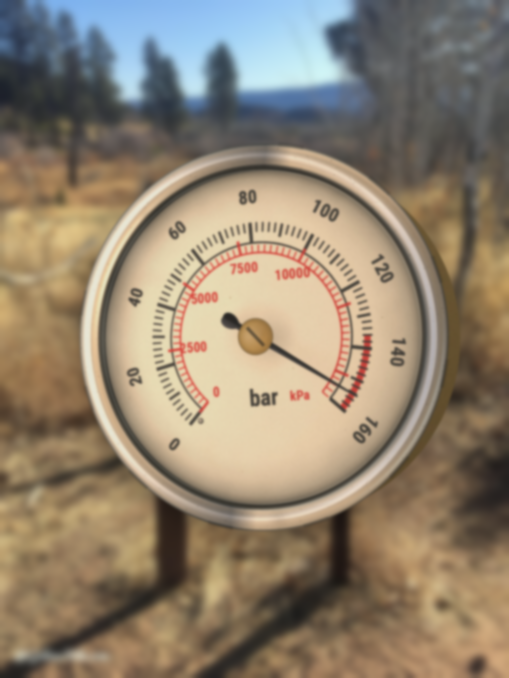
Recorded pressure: 154
